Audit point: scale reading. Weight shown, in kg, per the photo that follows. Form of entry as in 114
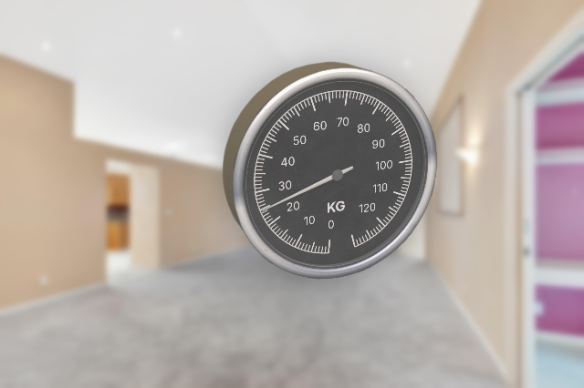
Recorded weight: 25
